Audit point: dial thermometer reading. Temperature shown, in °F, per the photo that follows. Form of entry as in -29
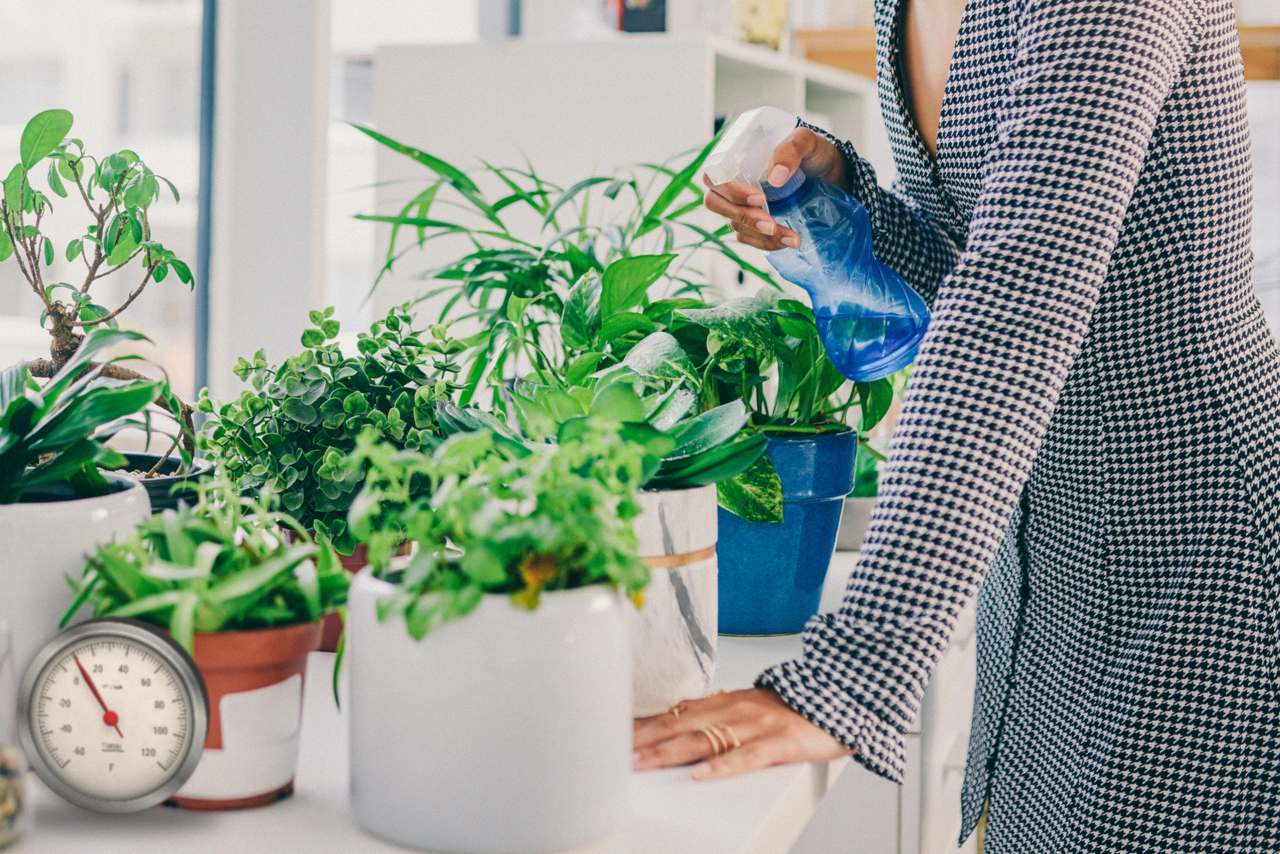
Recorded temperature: 10
